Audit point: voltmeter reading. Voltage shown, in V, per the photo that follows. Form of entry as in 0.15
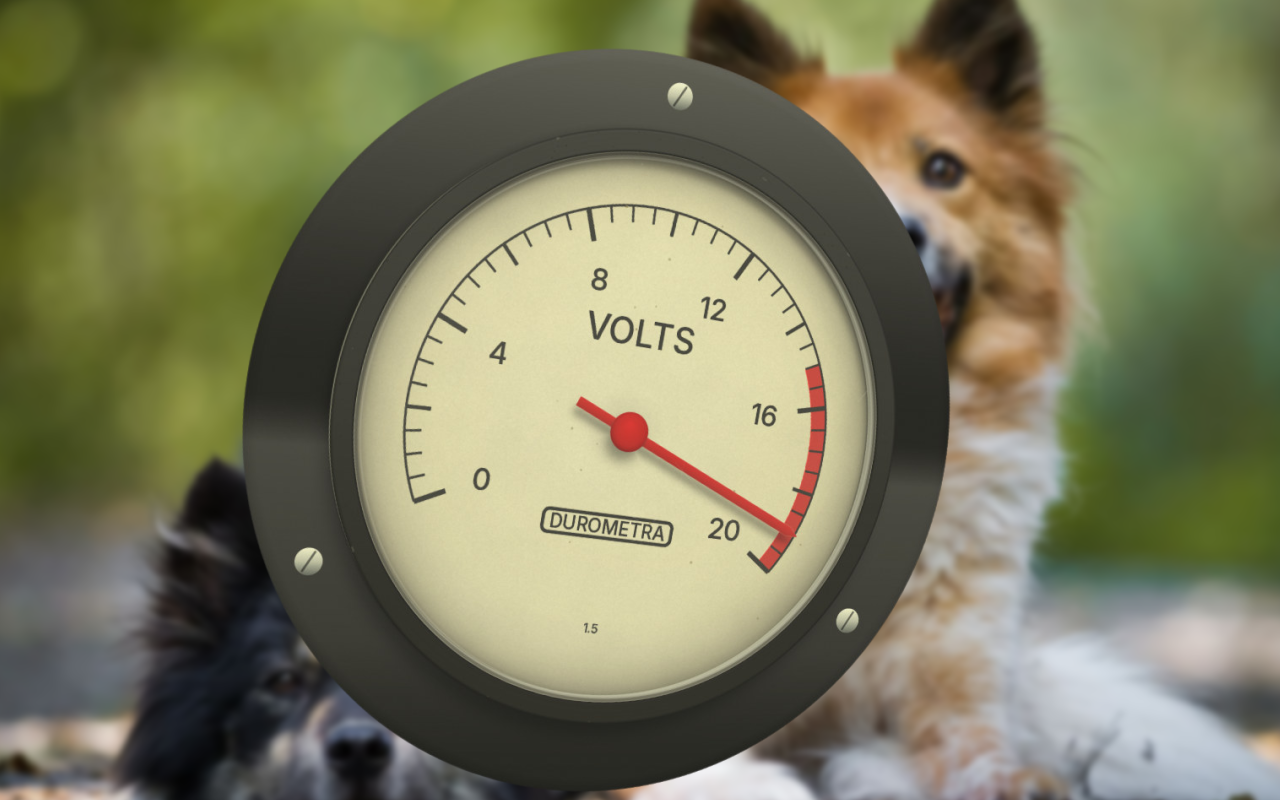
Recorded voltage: 19
